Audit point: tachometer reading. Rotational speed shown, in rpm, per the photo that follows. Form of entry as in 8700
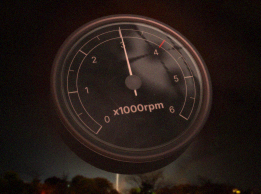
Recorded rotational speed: 3000
